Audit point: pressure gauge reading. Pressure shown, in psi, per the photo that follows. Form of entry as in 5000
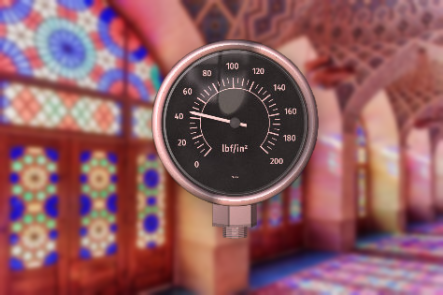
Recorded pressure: 45
